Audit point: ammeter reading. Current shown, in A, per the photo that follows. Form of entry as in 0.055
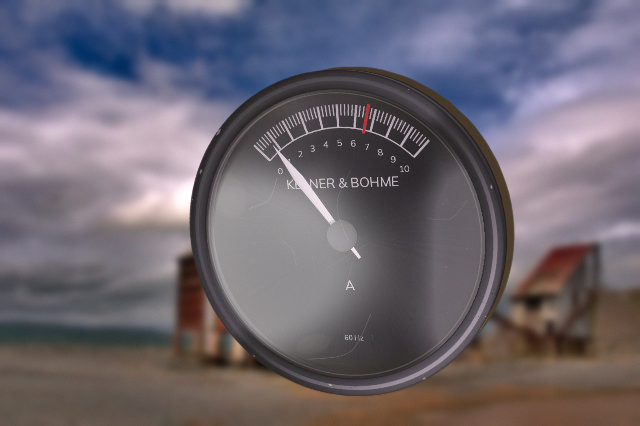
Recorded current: 1
